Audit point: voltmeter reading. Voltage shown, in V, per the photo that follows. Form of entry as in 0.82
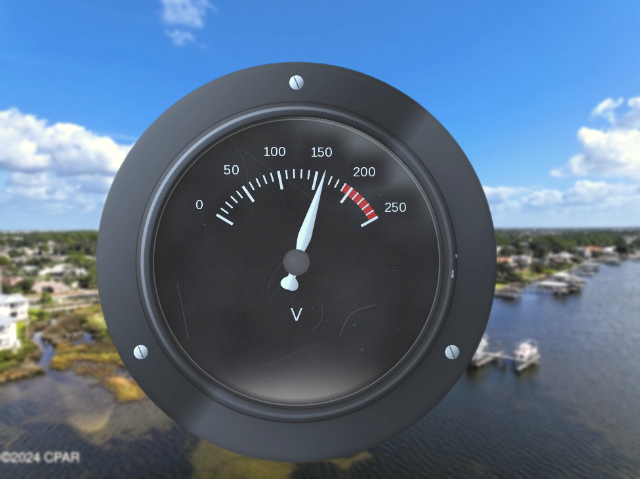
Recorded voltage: 160
